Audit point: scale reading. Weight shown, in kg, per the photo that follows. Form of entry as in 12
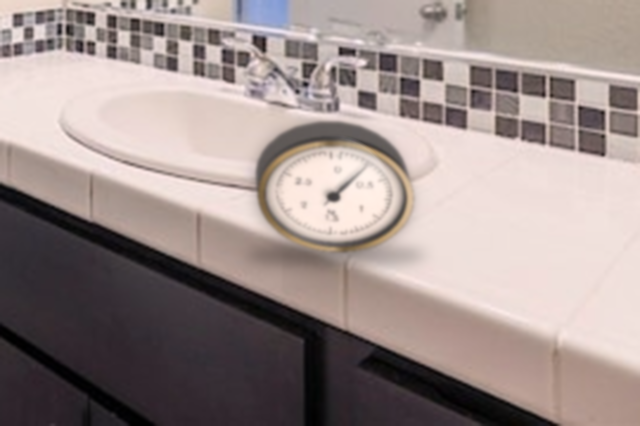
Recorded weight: 0.25
